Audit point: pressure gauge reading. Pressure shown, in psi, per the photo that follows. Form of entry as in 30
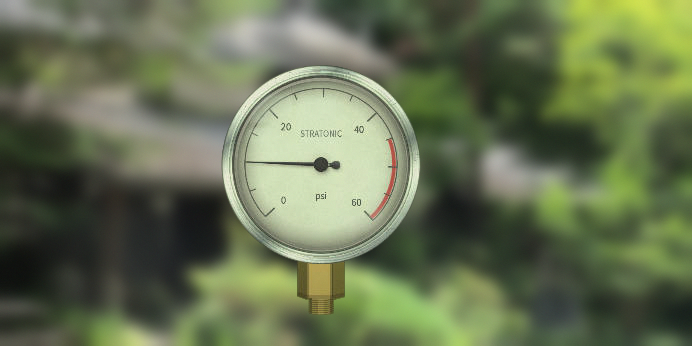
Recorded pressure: 10
